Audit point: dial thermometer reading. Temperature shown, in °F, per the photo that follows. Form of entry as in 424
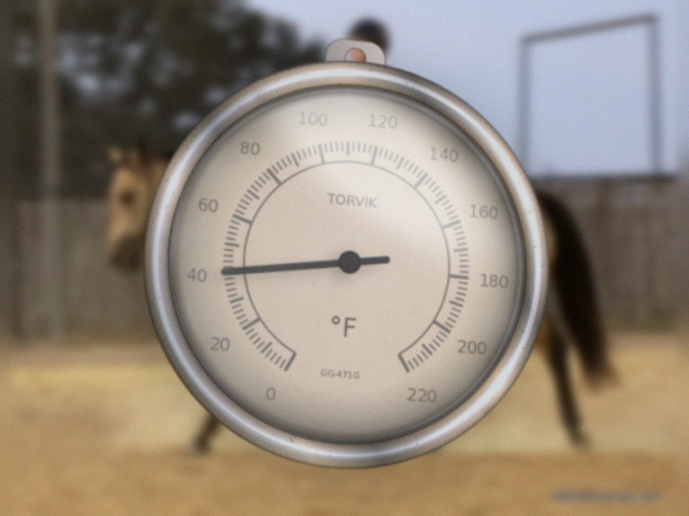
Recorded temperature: 40
